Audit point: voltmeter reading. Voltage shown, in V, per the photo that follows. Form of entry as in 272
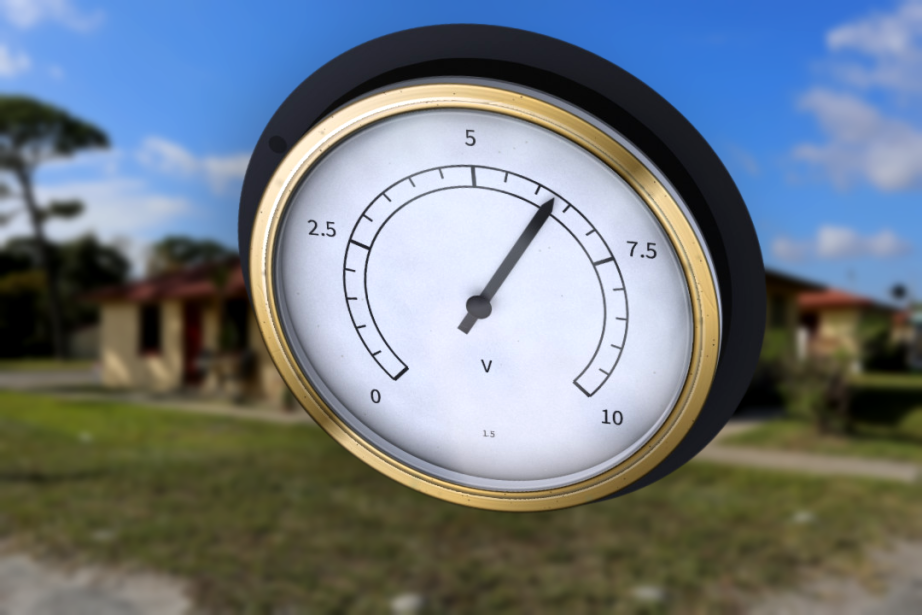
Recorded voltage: 6.25
